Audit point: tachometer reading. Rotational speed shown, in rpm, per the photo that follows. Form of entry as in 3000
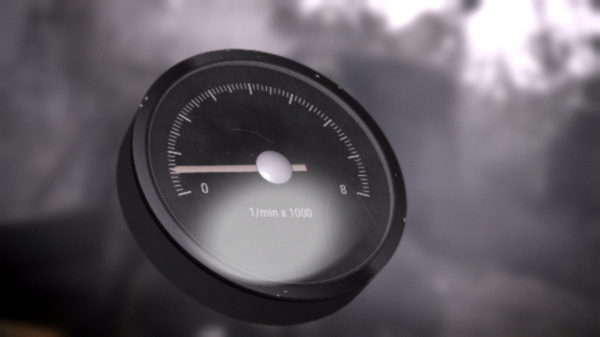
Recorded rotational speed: 500
